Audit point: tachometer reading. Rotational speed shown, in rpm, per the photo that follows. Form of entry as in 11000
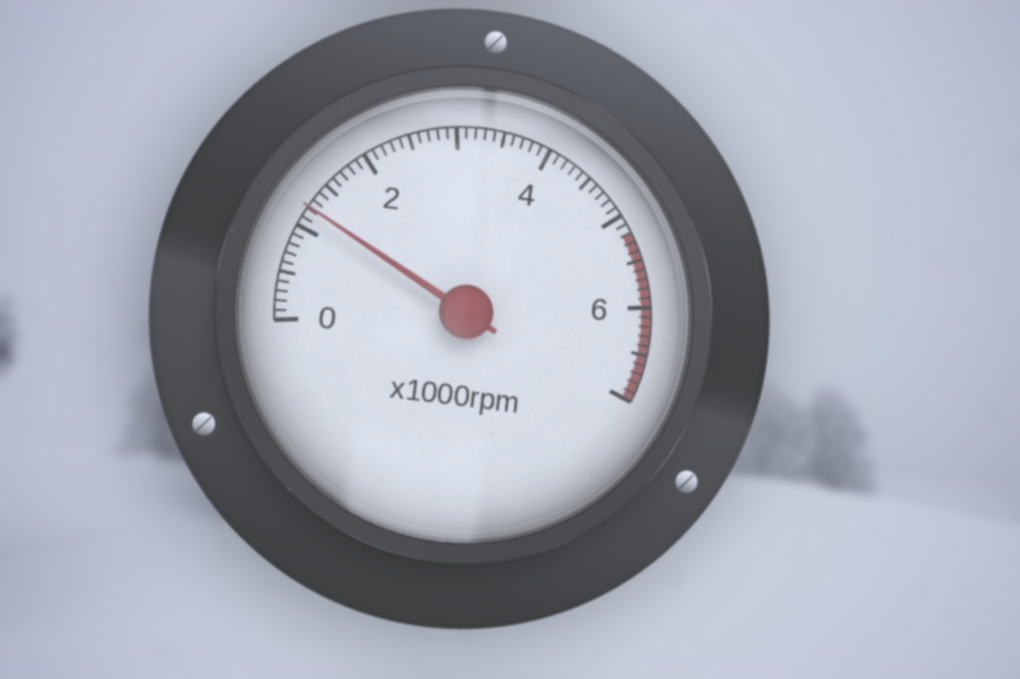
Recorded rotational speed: 1200
